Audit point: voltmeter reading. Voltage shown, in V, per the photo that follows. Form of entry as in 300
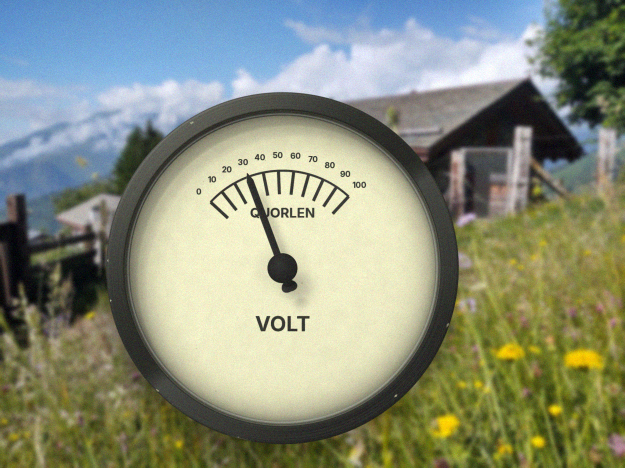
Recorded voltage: 30
